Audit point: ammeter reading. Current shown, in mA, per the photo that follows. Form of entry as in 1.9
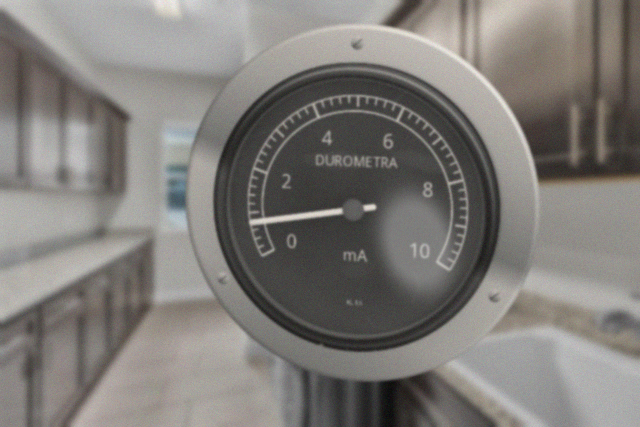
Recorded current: 0.8
